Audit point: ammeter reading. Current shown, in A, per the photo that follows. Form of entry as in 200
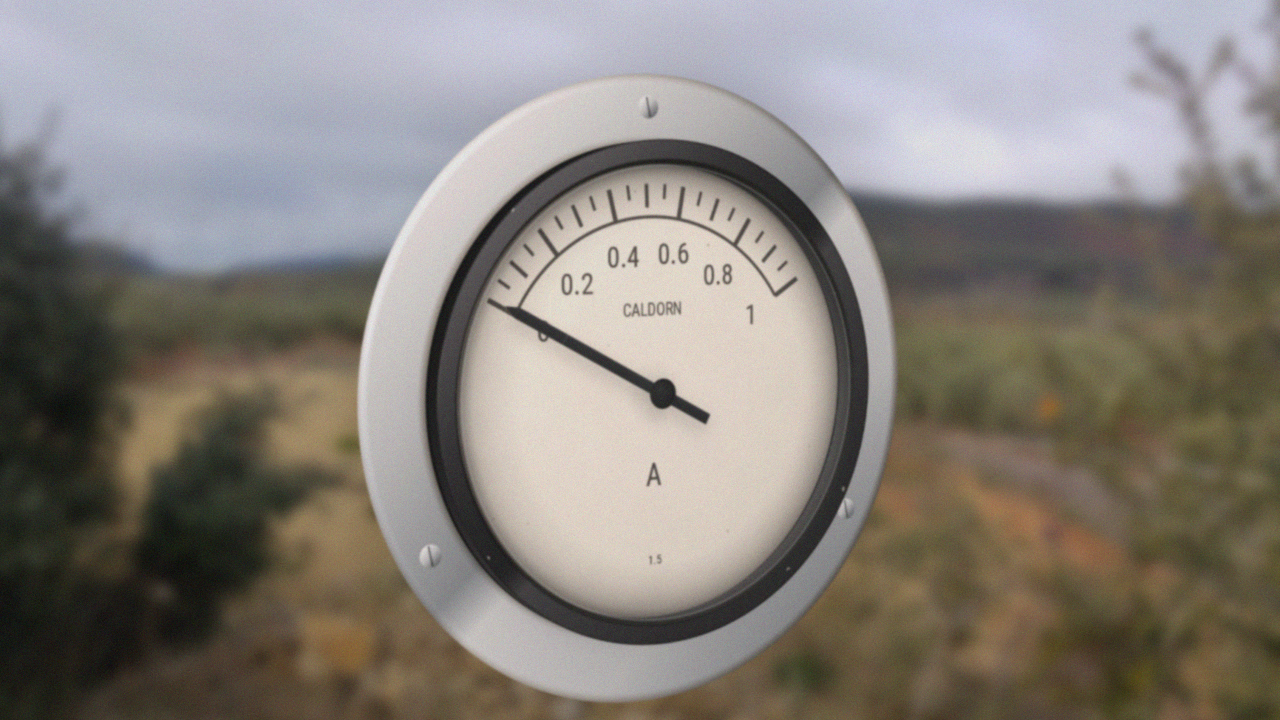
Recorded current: 0
